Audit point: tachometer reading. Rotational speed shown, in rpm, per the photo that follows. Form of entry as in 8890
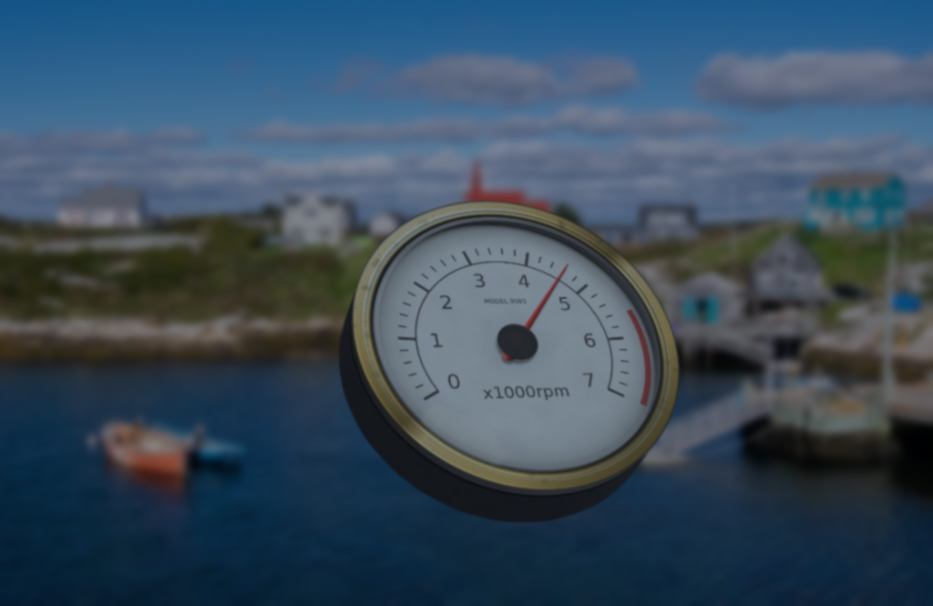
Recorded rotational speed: 4600
